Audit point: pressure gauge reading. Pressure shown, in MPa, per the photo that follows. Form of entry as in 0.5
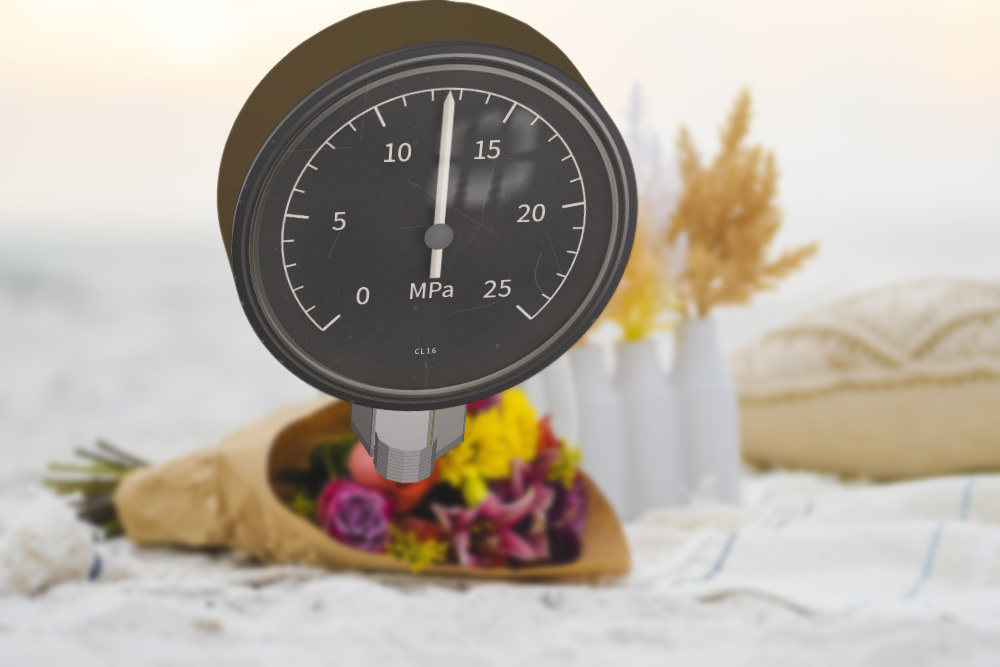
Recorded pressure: 12.5
